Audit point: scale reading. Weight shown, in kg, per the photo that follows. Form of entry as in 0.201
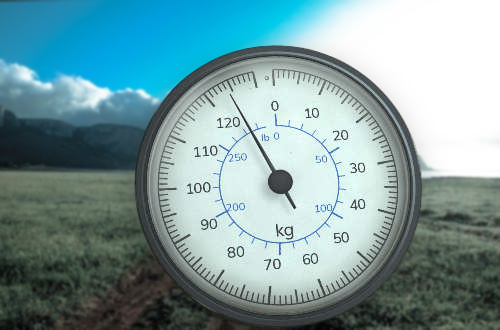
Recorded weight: 124
